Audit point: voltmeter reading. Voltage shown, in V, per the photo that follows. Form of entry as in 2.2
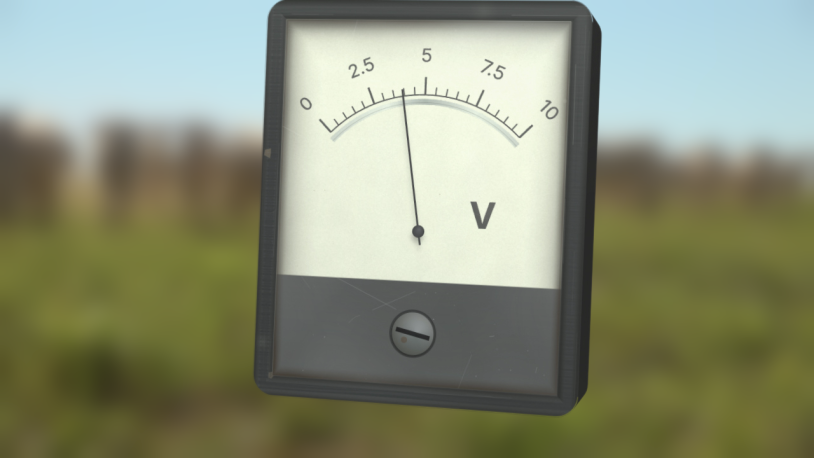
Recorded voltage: 4
